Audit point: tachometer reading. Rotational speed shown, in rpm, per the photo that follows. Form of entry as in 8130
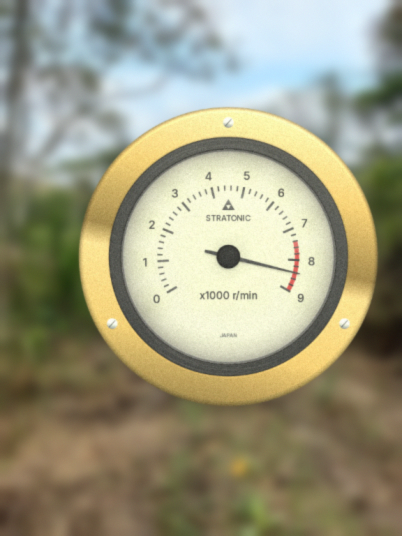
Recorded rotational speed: 8400
